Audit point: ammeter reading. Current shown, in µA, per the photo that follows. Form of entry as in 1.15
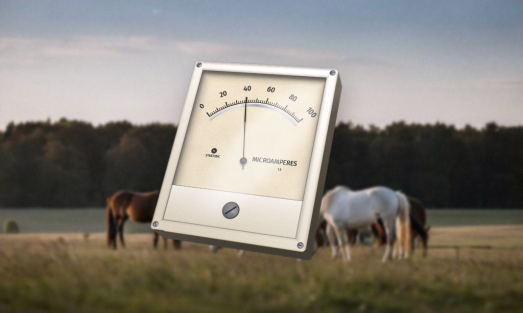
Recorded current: 40
